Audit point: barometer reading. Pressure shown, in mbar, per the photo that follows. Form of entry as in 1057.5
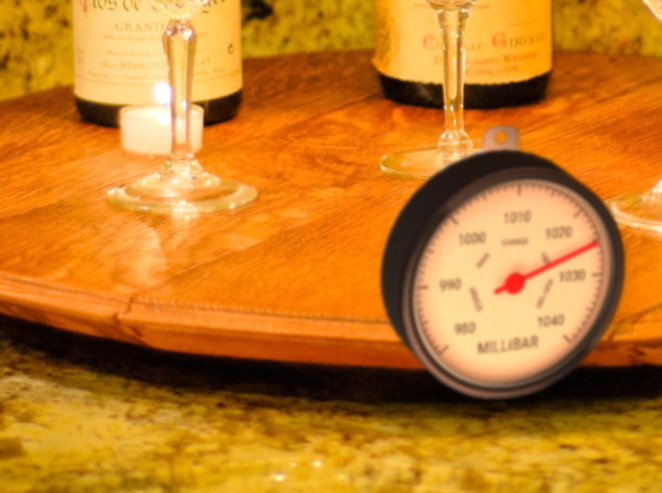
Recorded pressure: 1025
